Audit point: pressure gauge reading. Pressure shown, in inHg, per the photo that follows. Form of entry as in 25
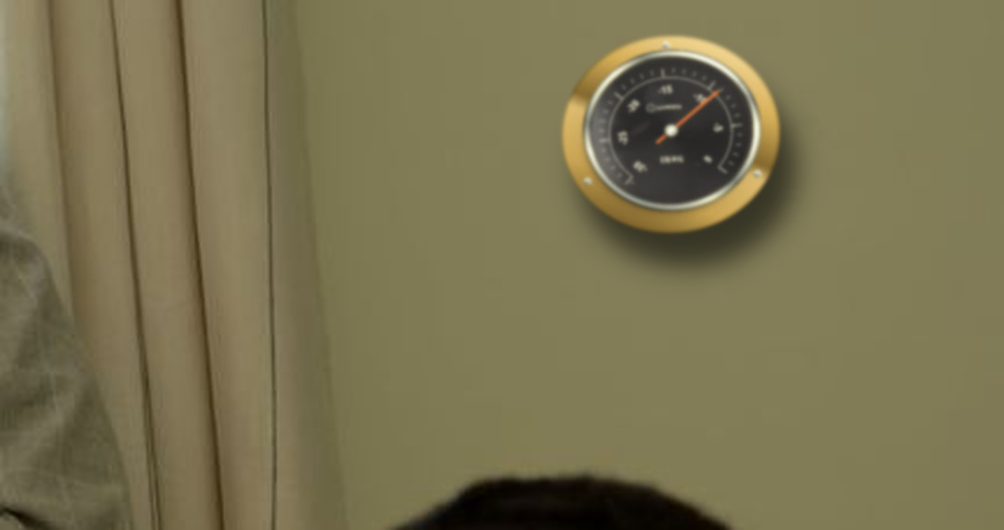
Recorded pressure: -9
